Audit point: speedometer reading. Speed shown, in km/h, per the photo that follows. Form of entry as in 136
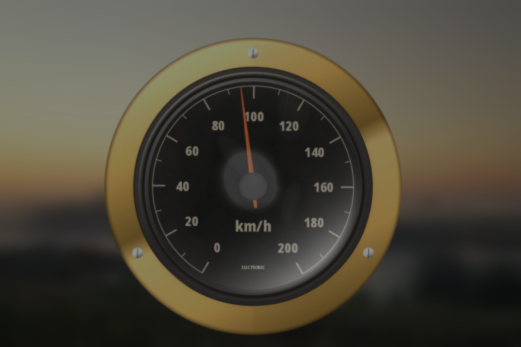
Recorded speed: 95
